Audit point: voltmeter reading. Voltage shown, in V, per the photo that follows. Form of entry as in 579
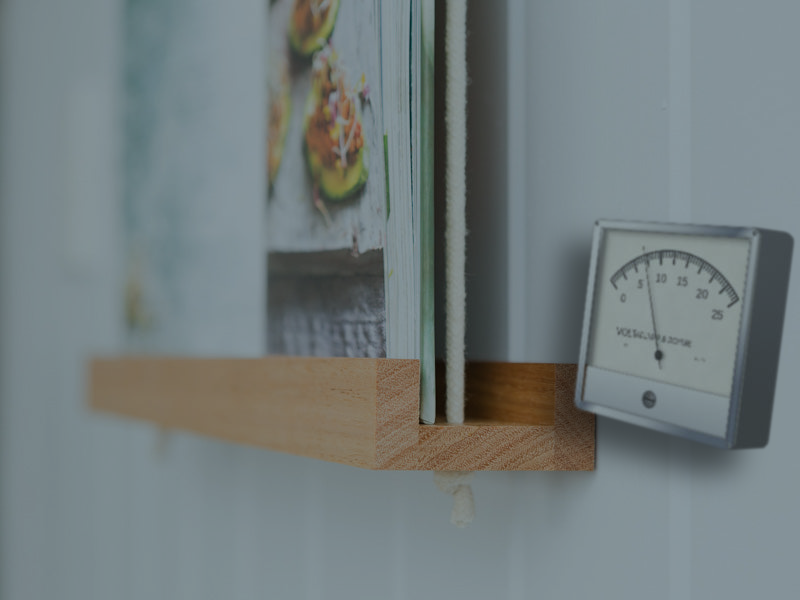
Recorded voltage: 7.5
